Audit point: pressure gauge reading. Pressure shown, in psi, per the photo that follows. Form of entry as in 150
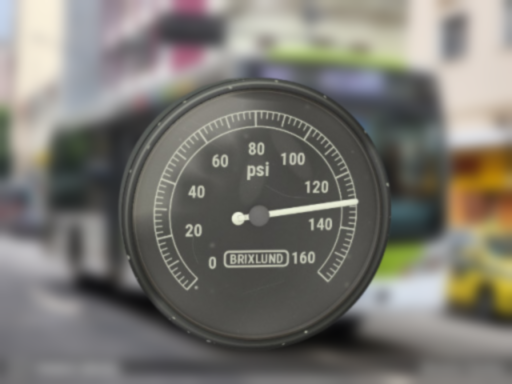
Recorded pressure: 130
